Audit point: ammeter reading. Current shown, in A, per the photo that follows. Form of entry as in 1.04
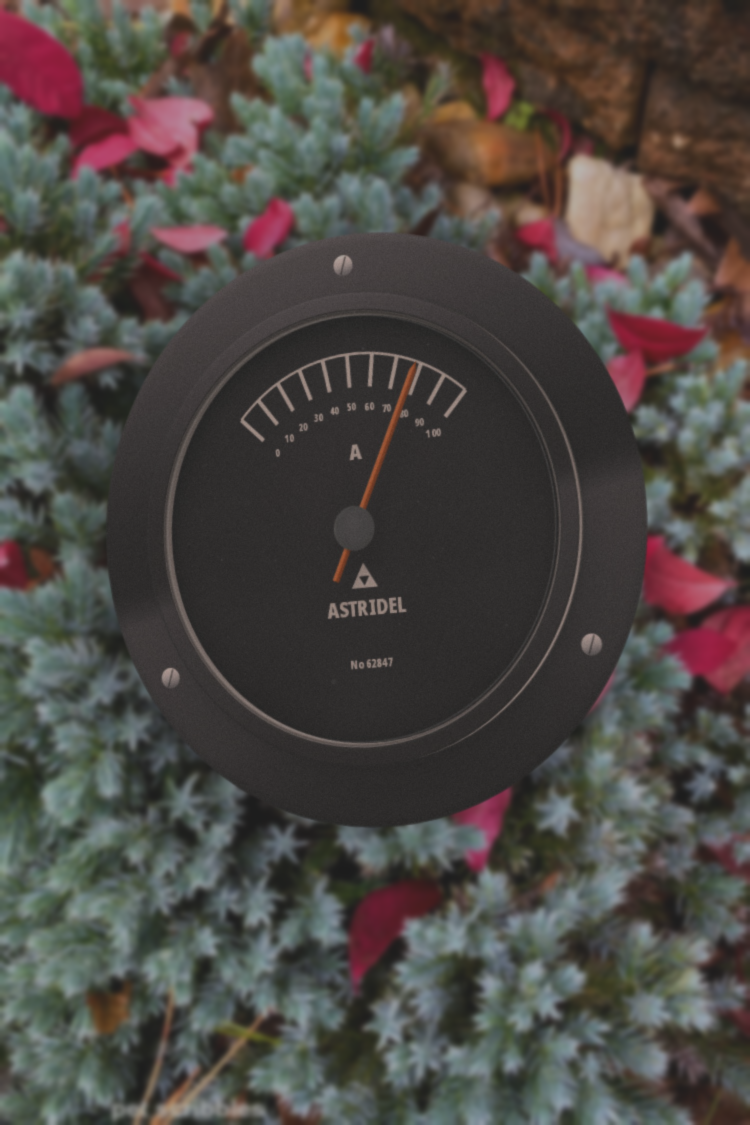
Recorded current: 80
